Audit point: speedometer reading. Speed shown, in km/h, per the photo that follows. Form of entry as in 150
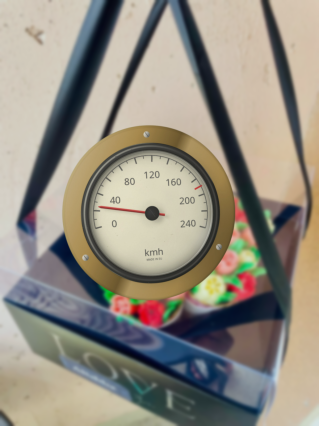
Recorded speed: 25
